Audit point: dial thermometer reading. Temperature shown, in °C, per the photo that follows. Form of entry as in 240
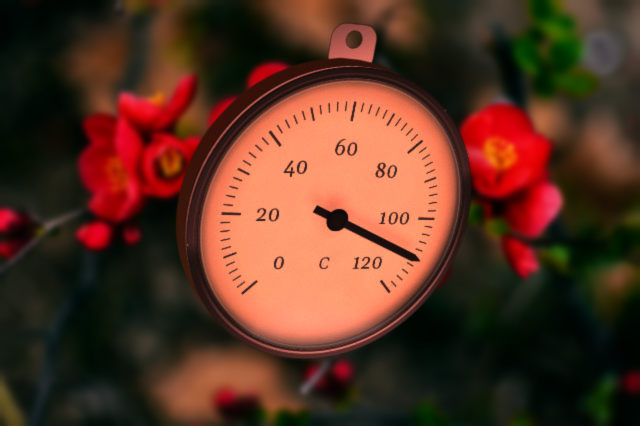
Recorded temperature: 110
